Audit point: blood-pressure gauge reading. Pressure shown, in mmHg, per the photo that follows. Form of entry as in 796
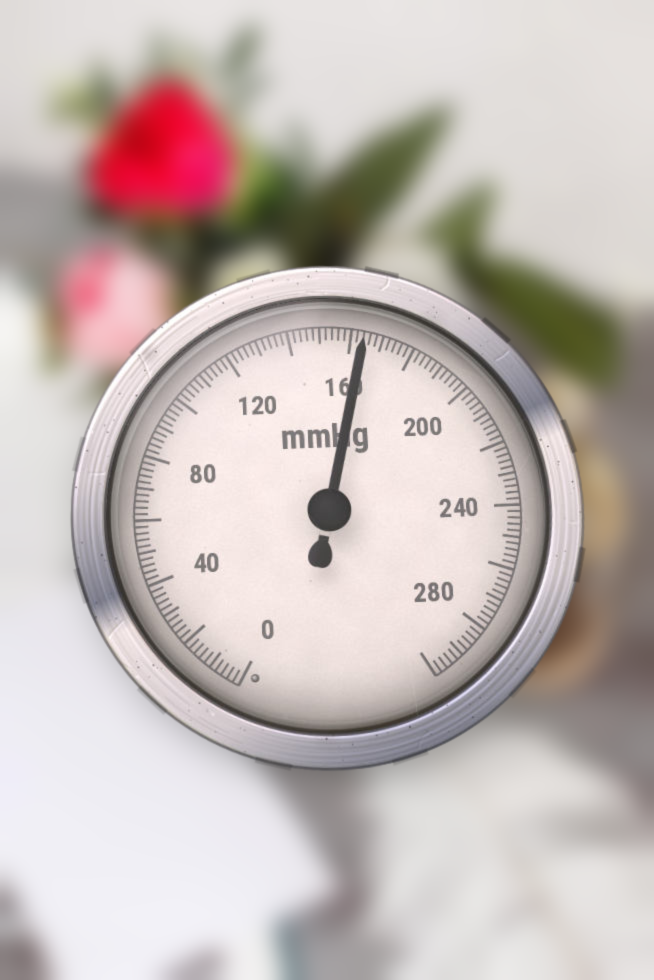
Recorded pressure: 164
